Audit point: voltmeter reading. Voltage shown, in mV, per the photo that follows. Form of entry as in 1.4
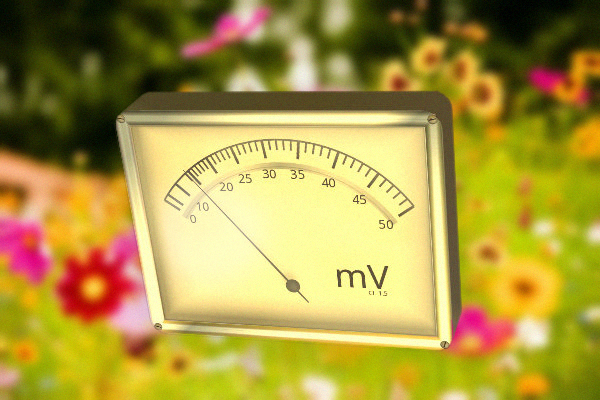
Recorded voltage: 15
